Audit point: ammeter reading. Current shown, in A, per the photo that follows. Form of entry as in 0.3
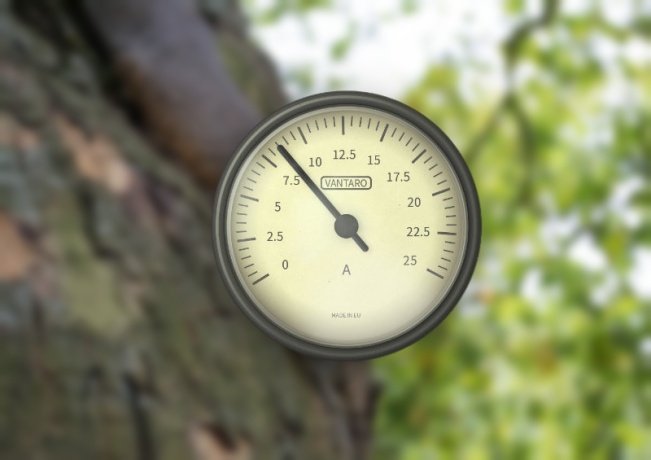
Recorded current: 8.5
